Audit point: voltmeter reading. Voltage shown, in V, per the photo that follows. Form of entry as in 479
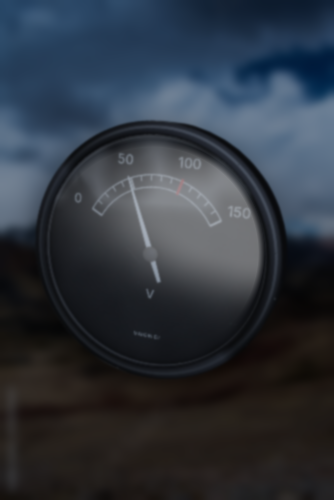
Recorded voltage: 50
